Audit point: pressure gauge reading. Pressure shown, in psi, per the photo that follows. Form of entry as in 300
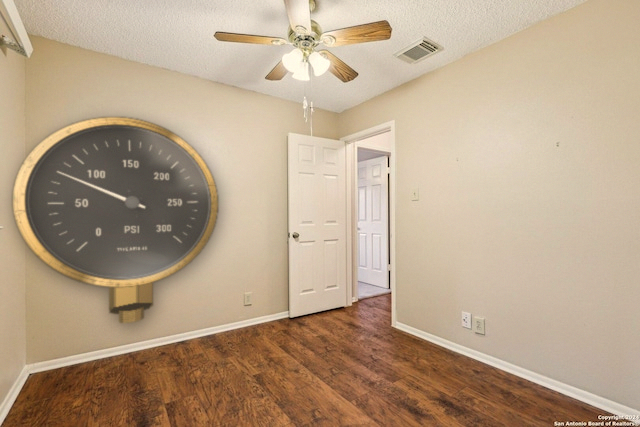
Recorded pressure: 80
